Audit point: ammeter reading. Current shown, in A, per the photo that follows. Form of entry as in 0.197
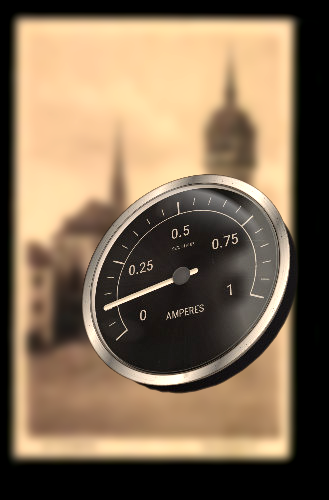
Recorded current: 0.1
